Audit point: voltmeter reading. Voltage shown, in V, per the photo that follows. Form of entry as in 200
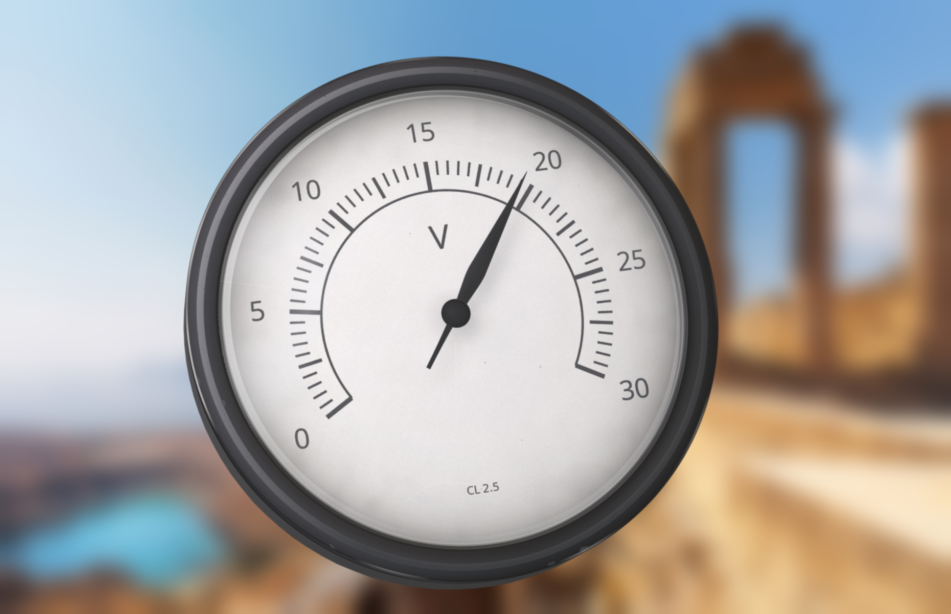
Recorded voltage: 19.5
